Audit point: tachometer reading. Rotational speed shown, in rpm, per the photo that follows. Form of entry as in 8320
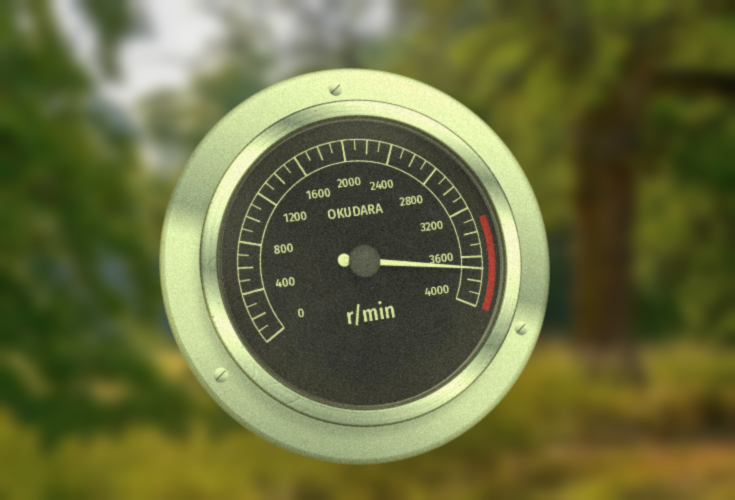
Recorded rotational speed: 3700
